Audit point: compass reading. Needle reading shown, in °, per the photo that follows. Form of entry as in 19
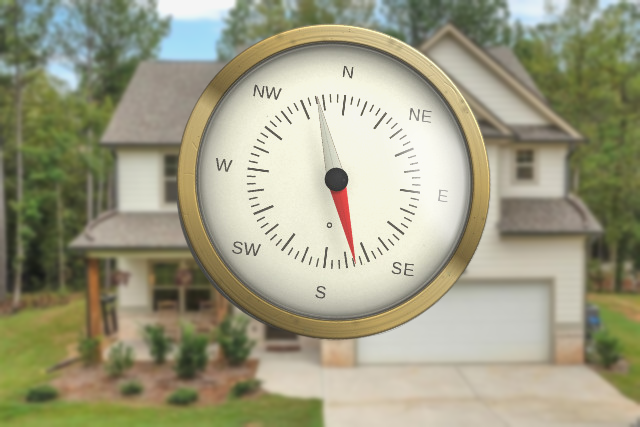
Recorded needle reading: 160
